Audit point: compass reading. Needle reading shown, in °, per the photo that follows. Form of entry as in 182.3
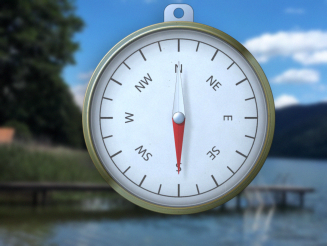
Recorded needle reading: 180
